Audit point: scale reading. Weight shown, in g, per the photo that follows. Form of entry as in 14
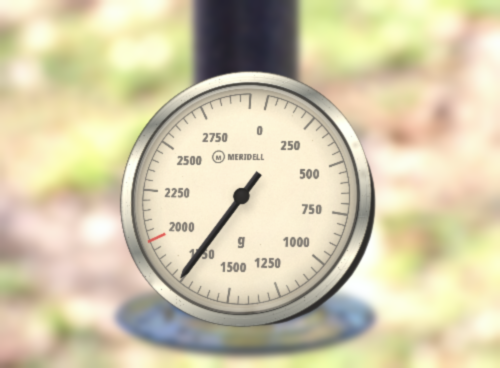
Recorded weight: 1750
